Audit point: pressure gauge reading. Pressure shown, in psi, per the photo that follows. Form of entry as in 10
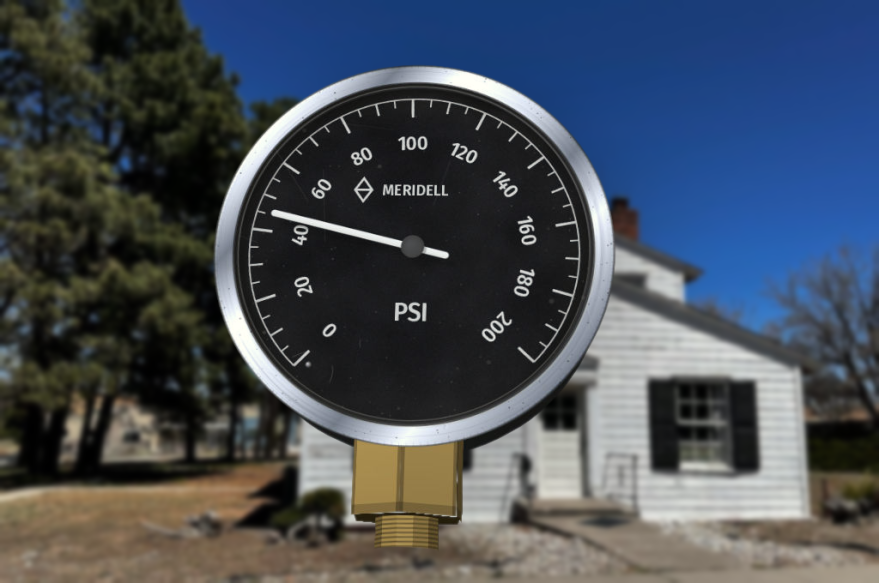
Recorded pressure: 45
